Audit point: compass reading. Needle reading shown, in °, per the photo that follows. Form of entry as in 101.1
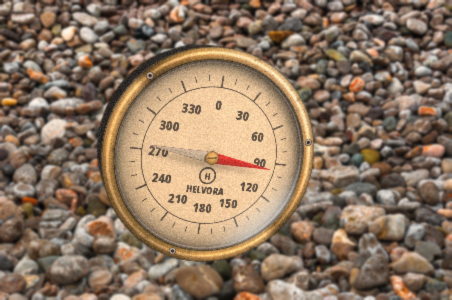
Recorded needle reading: 95
